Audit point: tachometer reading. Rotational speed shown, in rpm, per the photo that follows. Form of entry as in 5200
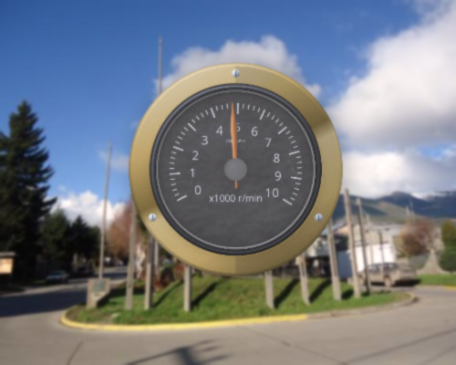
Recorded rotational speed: 4800
